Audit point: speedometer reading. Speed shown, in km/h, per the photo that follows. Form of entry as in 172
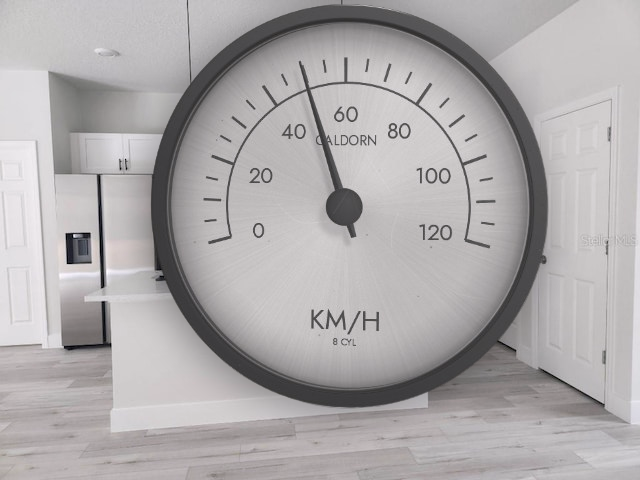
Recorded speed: 50
